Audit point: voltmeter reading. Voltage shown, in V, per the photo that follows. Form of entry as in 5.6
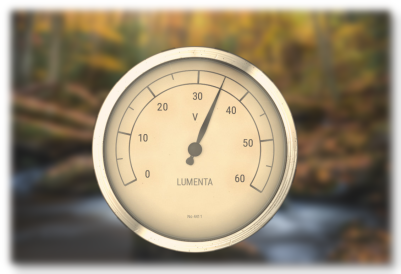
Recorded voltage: 35
